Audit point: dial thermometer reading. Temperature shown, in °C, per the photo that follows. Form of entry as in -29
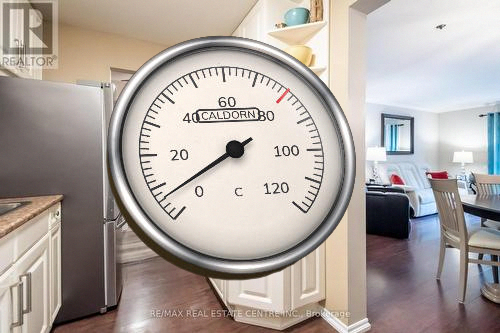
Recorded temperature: 6
